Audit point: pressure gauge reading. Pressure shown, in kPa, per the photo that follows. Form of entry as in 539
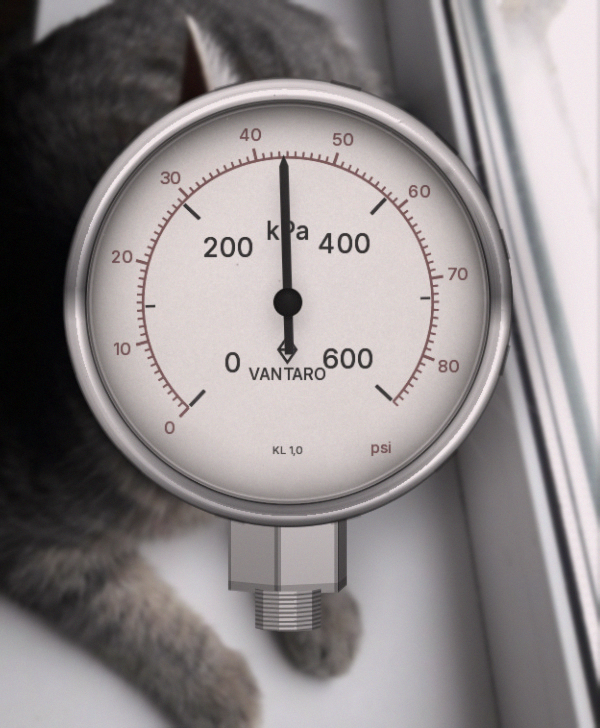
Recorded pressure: 300
